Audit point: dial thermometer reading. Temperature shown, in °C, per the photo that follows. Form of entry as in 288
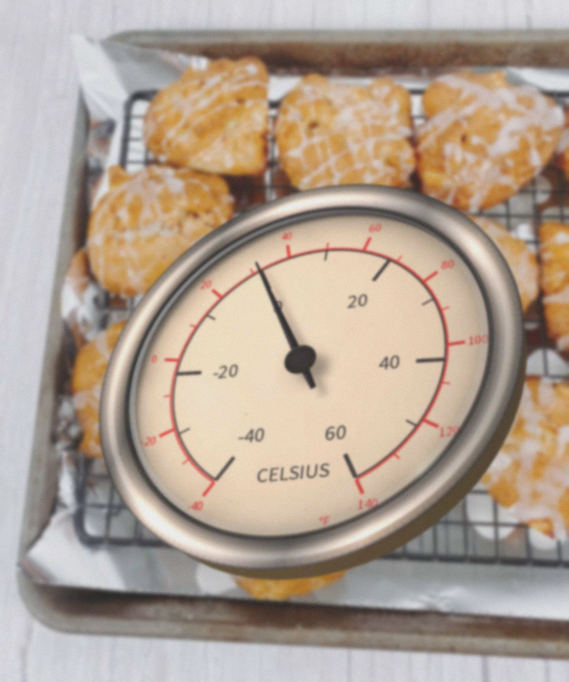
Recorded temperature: 0
